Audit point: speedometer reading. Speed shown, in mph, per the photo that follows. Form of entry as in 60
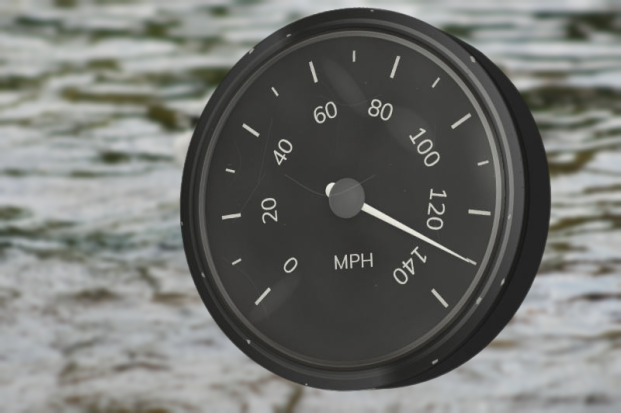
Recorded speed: 130
